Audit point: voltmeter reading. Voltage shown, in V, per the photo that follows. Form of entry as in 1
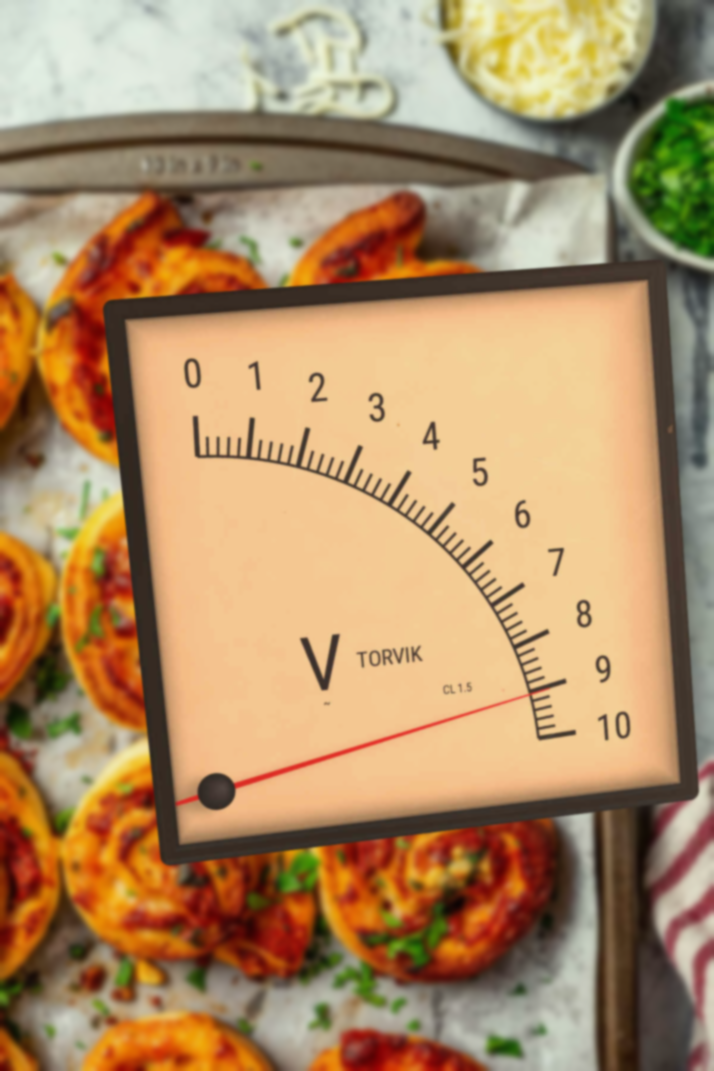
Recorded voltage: 9
